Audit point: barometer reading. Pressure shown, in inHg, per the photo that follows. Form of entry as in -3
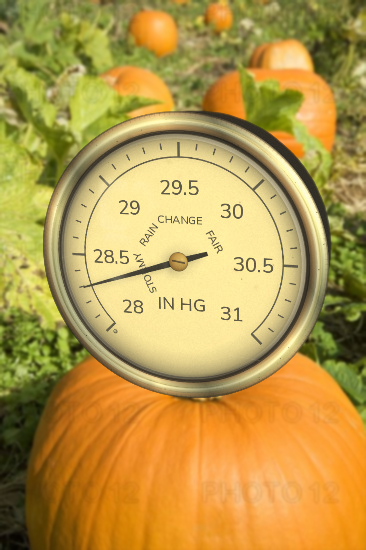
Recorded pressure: 28.3
